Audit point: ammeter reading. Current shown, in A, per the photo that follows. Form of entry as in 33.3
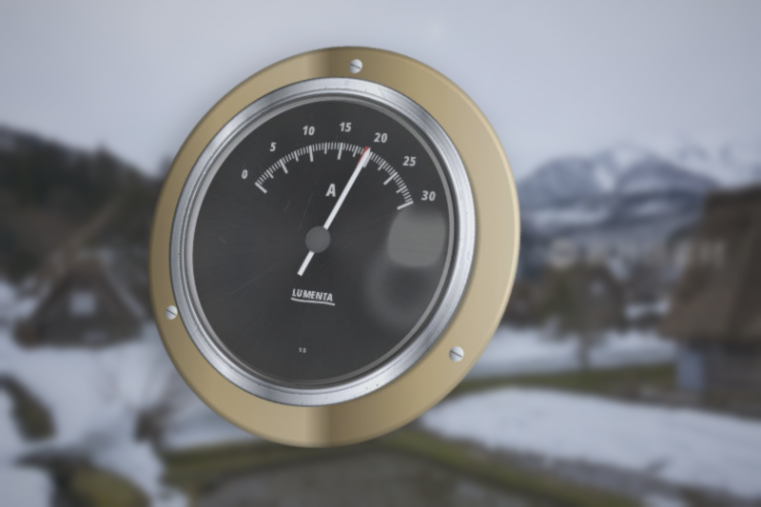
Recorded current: 20
